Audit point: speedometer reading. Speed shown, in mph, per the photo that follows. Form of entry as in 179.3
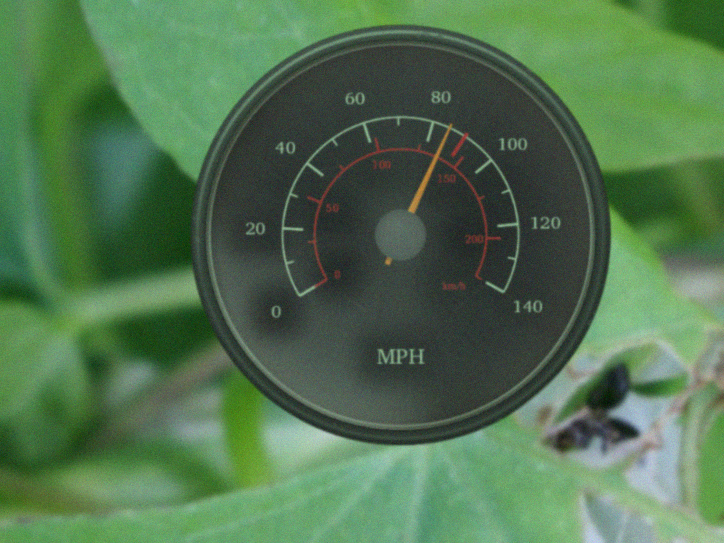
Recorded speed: 85
